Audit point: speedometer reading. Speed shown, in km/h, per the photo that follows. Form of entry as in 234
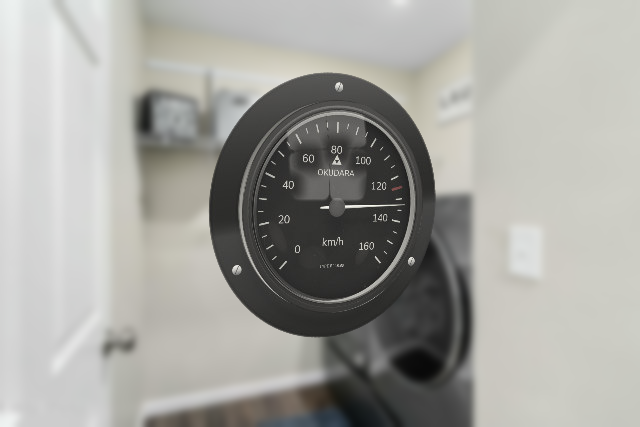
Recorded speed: 132.5
